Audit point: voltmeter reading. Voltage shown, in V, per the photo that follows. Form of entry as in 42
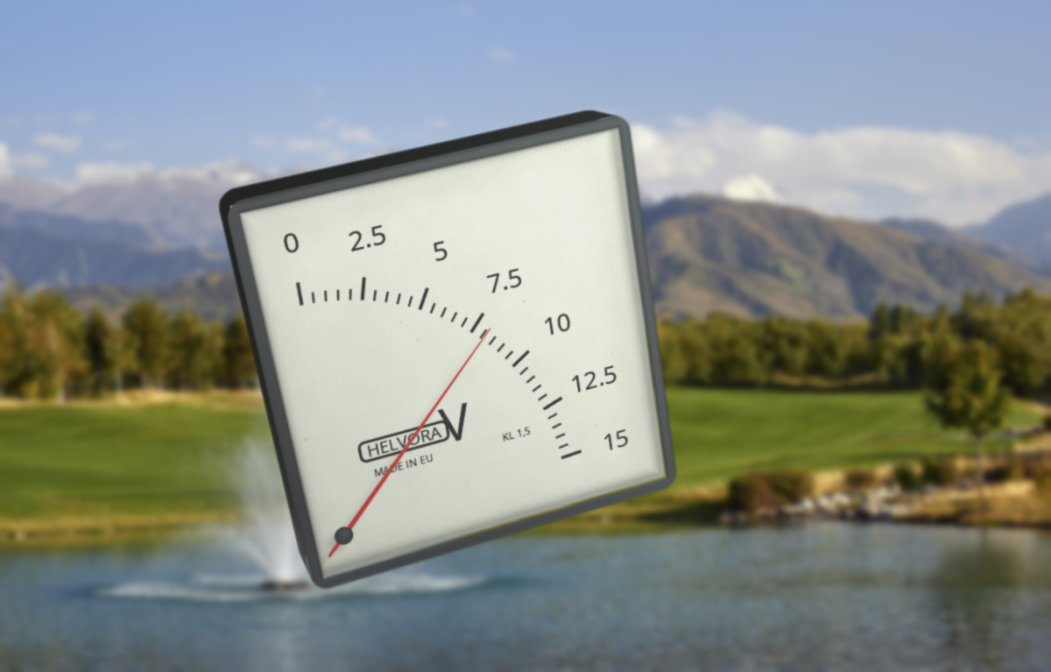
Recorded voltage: 8
